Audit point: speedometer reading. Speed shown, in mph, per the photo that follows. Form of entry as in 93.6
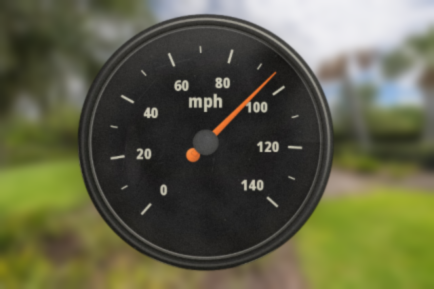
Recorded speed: 95
